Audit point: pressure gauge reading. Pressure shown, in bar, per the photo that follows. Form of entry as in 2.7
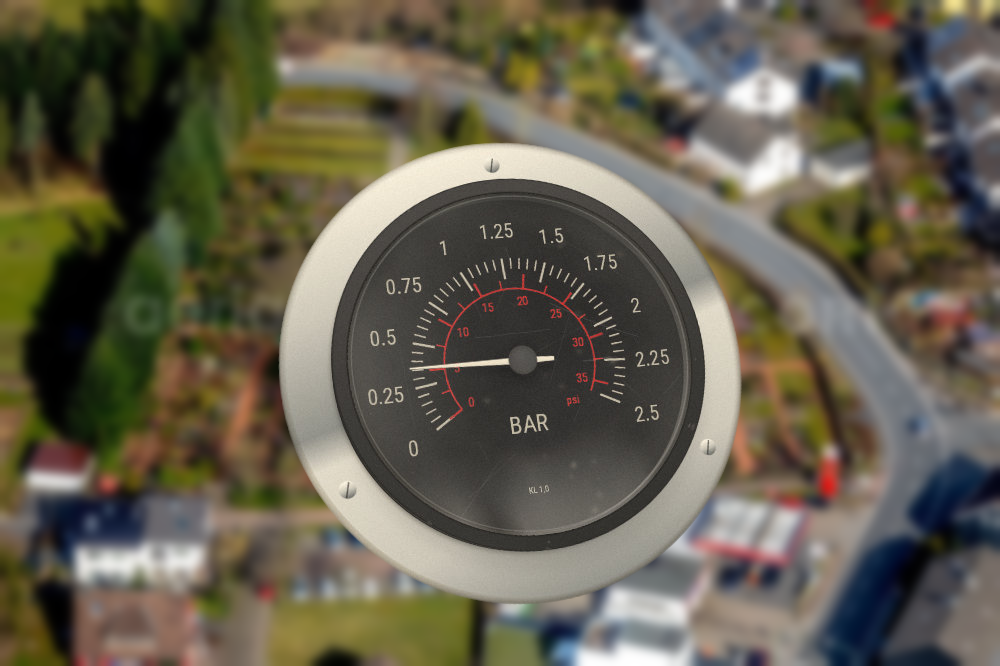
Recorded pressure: 0.35
